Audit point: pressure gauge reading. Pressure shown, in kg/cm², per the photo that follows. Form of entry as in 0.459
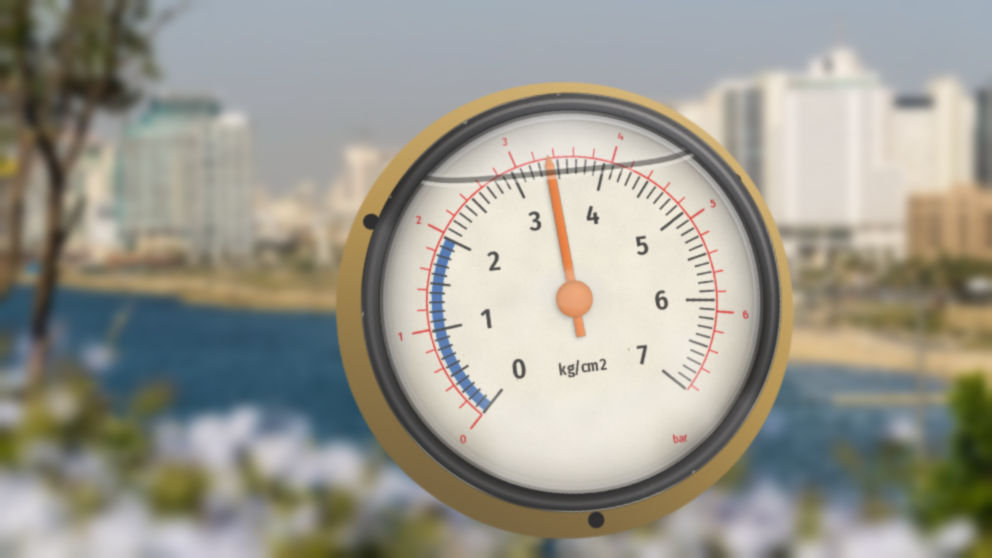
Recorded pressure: 3.4
